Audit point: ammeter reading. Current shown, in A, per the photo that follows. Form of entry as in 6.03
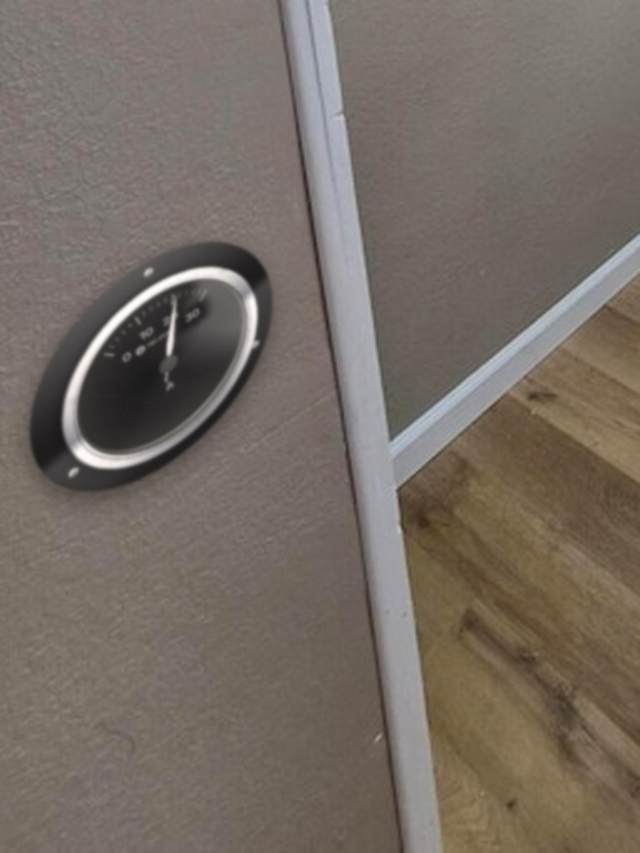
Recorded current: 20
